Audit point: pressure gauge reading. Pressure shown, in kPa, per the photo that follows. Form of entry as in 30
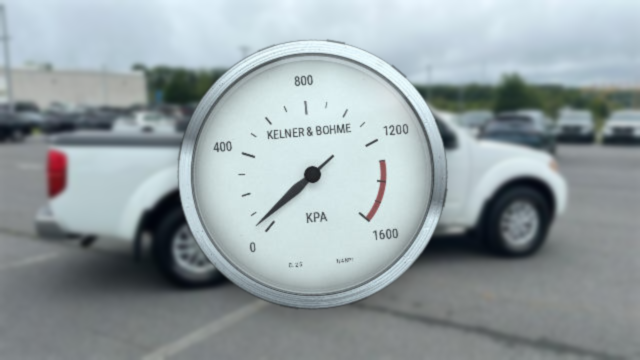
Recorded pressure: 50
